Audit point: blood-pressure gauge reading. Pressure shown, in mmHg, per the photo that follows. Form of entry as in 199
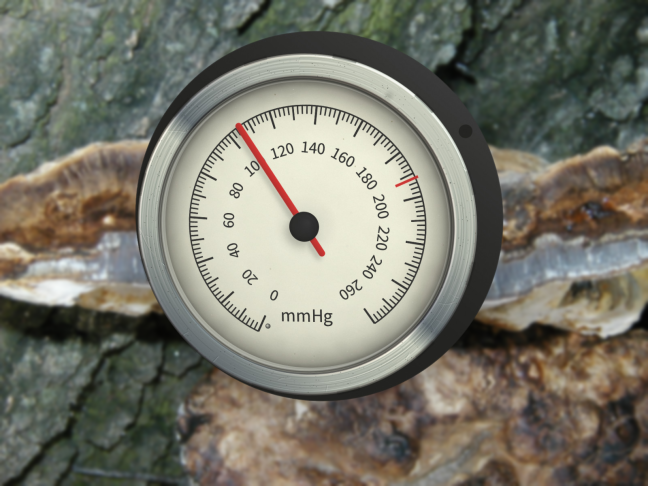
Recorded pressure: 106
